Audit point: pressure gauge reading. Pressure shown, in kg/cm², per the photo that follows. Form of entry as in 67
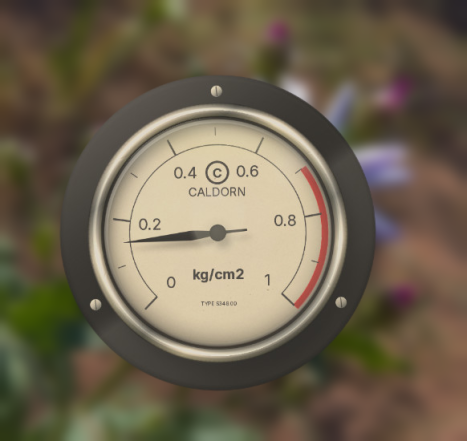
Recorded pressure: 0.15
